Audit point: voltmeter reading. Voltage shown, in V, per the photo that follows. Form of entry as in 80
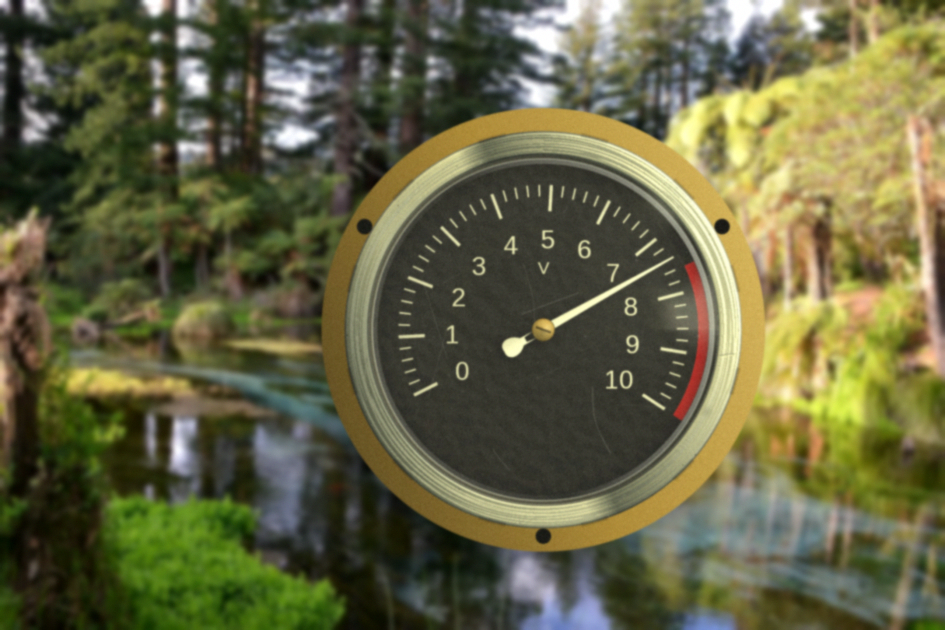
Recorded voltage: 7.4
